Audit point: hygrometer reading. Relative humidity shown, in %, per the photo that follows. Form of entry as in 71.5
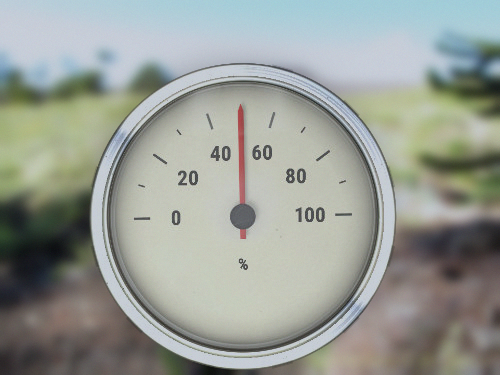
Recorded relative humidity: 50
